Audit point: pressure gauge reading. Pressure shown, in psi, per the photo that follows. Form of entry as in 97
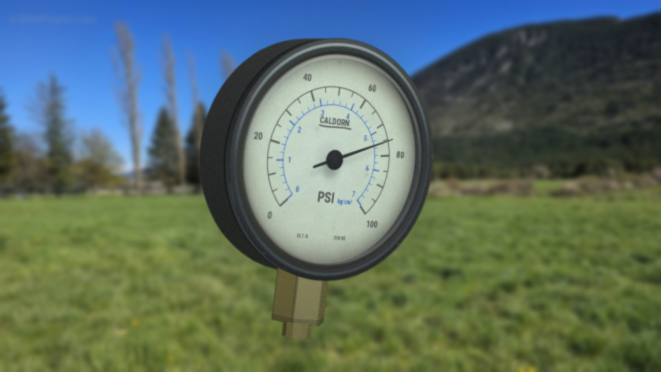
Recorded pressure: 75
